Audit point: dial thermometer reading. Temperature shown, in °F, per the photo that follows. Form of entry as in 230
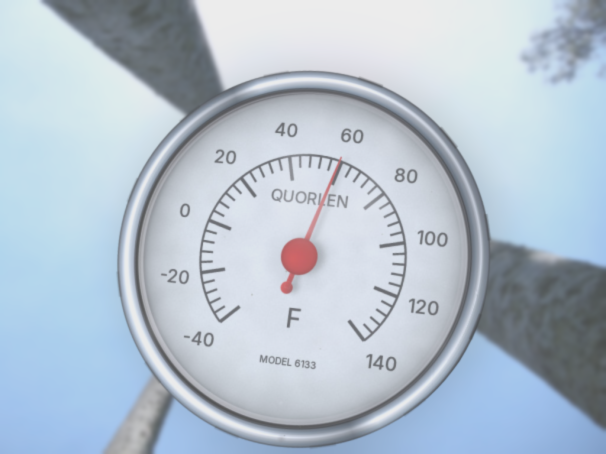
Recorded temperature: 60
